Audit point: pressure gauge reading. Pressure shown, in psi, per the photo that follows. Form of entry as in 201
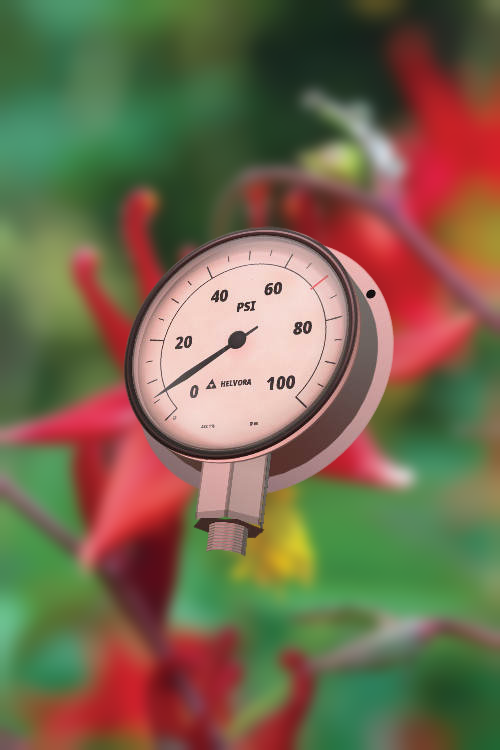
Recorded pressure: 5
